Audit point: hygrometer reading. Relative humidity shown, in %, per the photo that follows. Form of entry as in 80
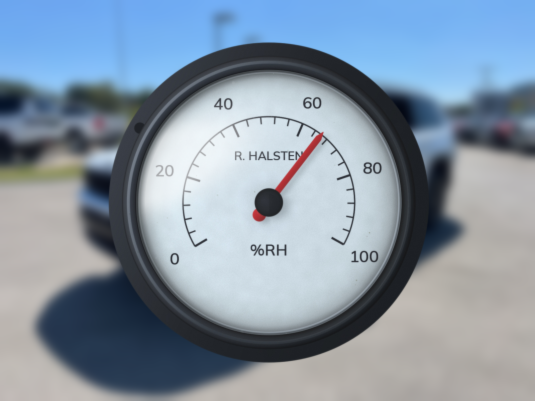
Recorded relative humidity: 66
